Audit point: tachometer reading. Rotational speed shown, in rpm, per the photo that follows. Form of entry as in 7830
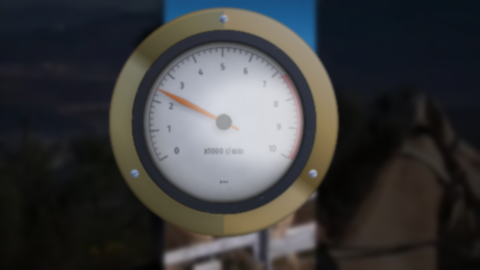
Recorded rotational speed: 2400
